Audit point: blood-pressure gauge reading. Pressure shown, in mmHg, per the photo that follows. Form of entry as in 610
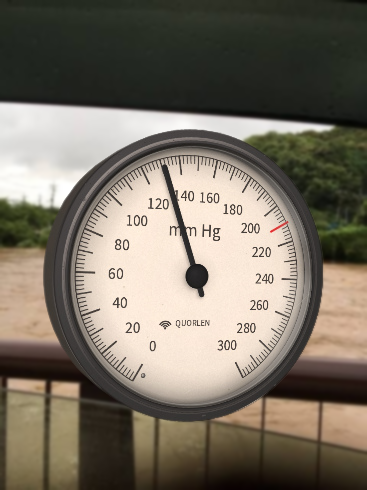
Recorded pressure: 130
